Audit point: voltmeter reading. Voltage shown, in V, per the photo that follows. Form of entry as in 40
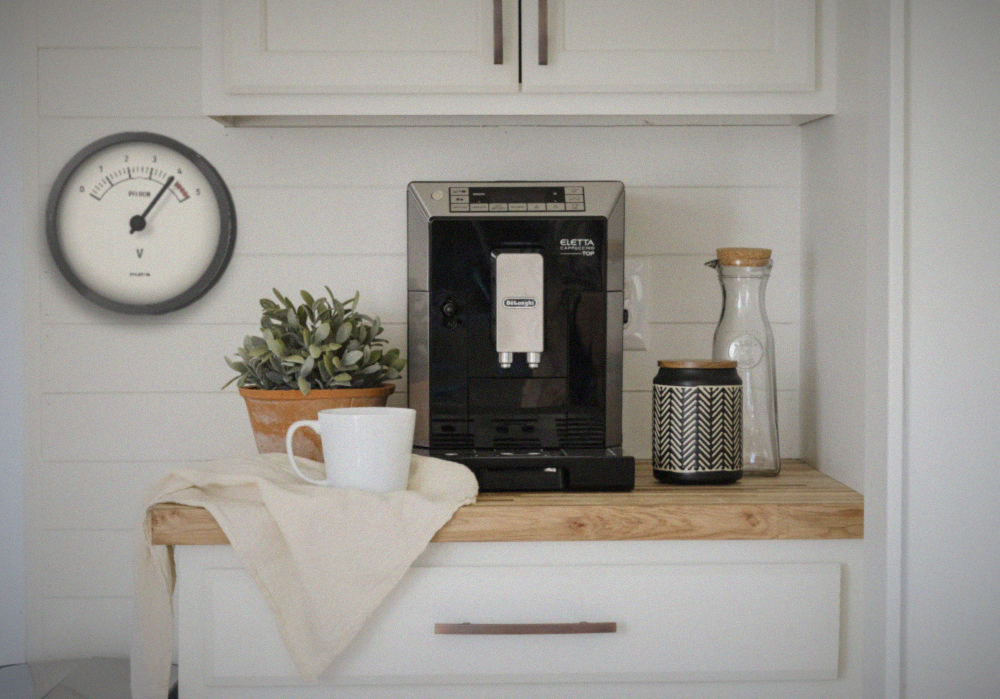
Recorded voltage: 4
